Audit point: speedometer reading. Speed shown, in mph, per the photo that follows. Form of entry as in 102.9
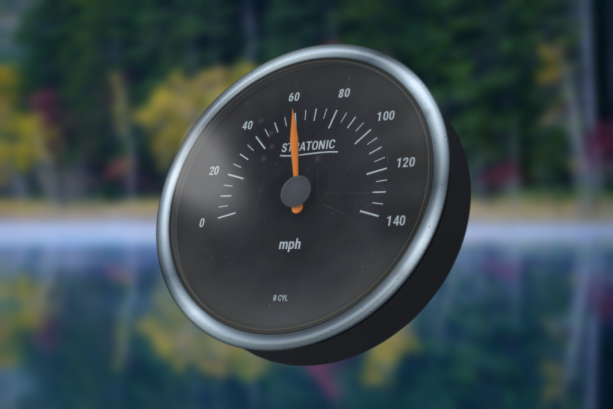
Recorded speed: 60
